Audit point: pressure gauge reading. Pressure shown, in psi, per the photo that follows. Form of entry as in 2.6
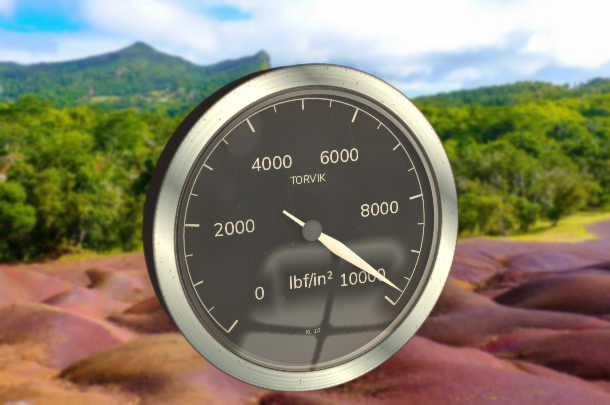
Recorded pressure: 9750
